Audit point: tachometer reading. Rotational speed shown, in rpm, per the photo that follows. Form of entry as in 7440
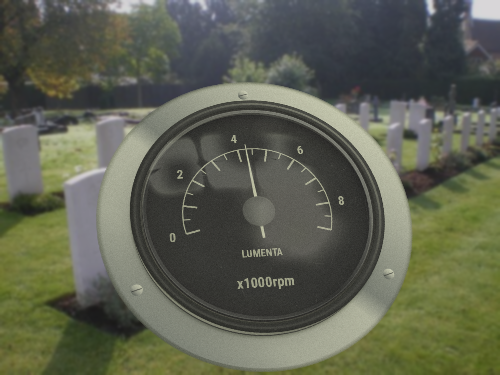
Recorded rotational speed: 4250
